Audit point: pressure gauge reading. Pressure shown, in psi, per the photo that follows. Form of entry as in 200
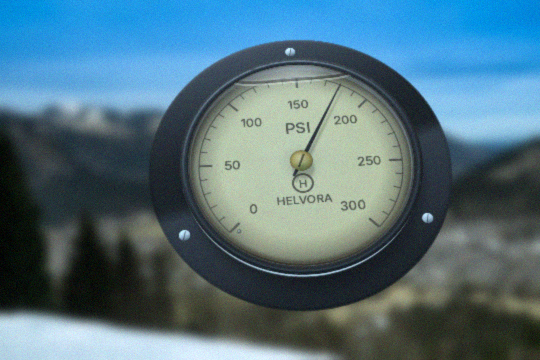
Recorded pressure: 180
